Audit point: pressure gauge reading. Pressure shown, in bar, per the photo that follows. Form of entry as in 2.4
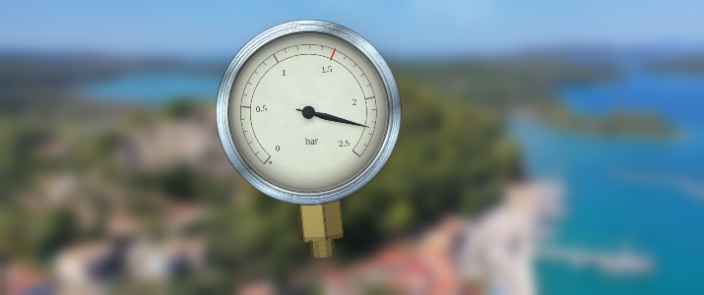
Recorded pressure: 2.25
